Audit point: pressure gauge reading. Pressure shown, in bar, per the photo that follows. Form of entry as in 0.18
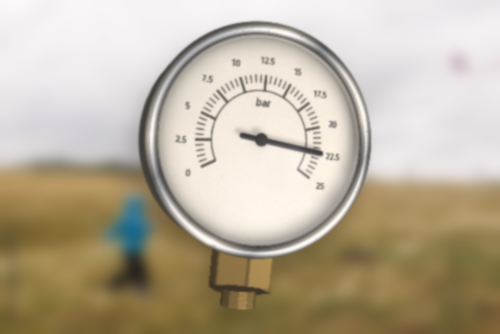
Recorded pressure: 22.5
